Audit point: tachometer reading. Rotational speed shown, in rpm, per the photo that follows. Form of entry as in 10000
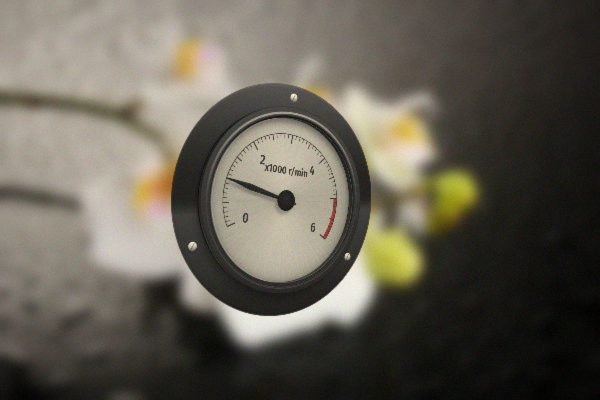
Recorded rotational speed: 1000
